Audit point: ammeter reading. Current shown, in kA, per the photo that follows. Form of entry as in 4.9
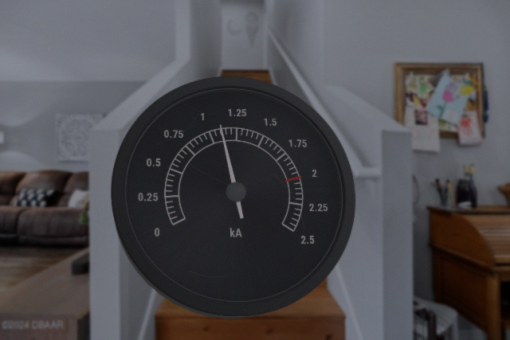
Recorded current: 1.1
